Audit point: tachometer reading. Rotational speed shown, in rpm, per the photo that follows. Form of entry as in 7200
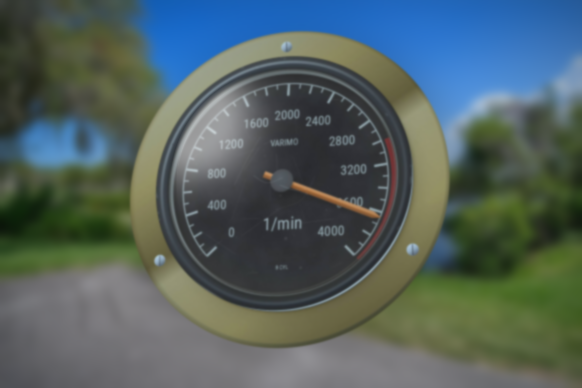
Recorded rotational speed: 3650
